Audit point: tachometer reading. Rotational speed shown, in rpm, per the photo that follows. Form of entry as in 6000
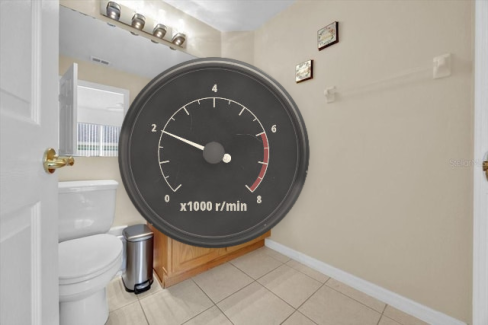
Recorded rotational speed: 2000
